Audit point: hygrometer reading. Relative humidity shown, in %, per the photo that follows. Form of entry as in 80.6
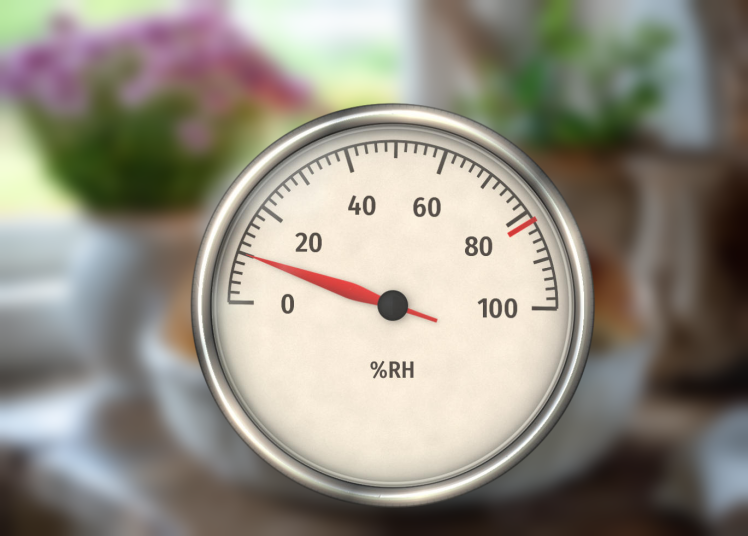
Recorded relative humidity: 10
